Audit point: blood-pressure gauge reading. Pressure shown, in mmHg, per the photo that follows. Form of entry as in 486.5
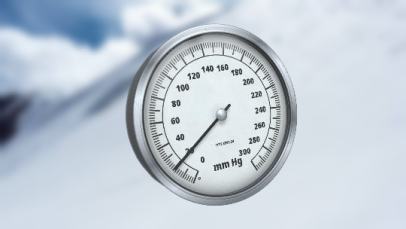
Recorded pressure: 20
